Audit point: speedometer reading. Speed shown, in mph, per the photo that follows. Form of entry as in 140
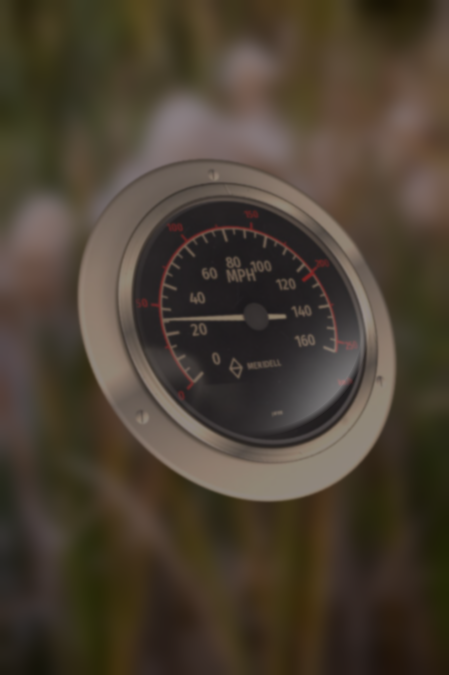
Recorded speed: 25
